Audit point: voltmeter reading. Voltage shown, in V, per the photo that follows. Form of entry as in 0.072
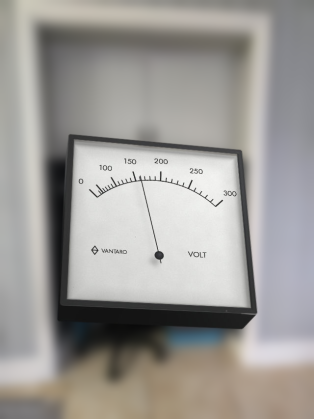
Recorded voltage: 160
